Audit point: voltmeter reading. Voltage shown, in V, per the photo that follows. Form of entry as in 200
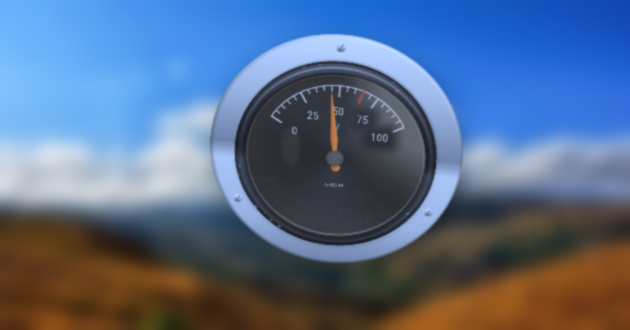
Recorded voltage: 45
